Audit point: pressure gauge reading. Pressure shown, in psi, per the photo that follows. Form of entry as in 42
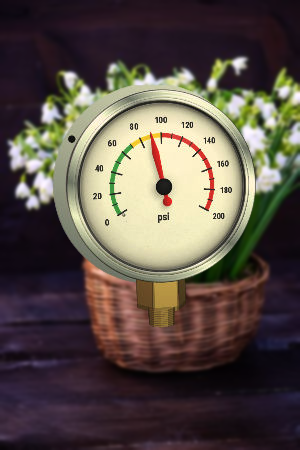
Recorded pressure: 90
